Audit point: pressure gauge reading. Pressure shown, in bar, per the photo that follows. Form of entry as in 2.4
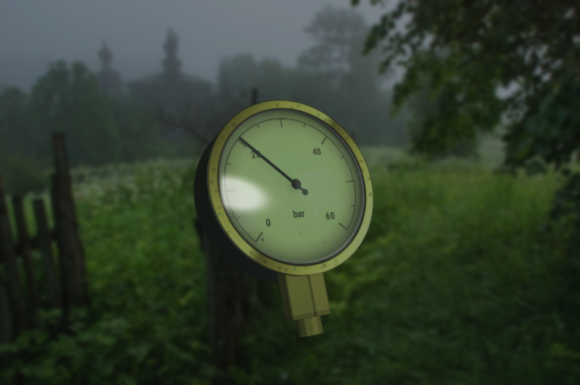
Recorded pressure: 20
